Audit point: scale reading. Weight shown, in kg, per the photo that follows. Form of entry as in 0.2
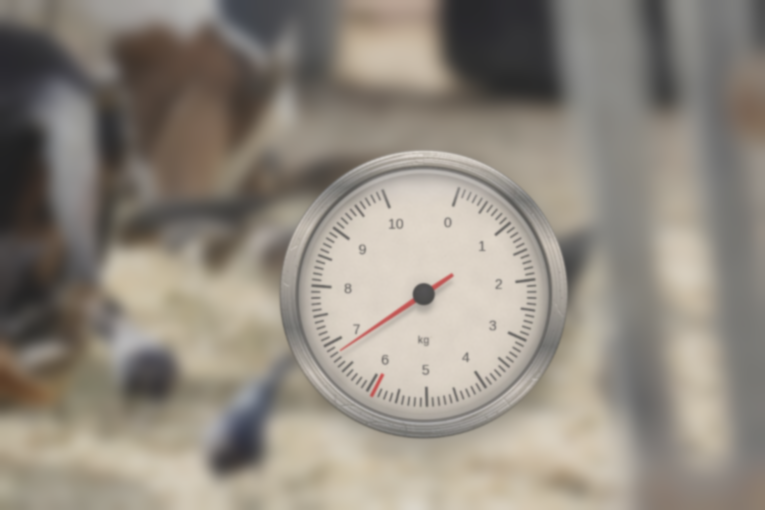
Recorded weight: 6.8
